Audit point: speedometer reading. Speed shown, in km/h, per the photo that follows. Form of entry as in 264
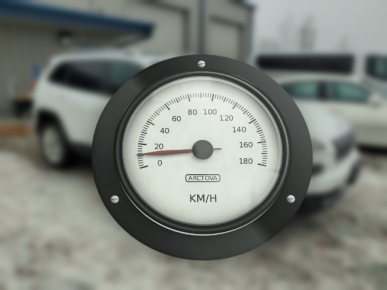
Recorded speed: 10
